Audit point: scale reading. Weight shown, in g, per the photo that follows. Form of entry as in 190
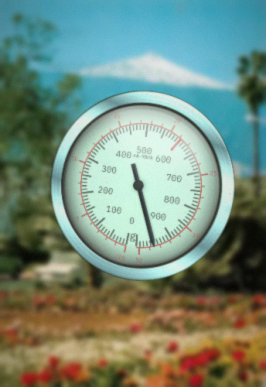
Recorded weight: 950
